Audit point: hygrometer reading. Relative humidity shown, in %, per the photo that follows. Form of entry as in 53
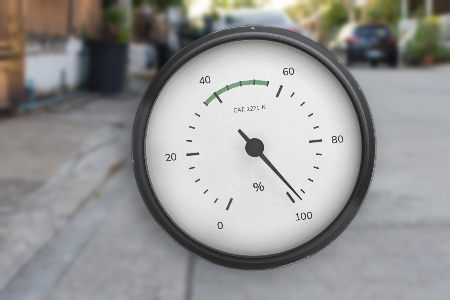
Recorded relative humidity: 98
